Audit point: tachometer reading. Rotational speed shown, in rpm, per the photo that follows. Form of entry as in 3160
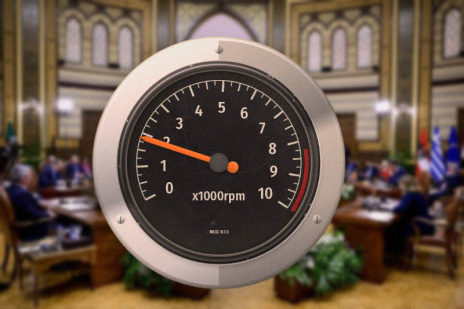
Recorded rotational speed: 1875
